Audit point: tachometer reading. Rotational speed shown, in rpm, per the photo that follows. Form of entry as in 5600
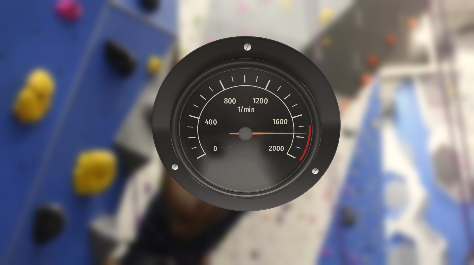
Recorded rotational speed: 1750
